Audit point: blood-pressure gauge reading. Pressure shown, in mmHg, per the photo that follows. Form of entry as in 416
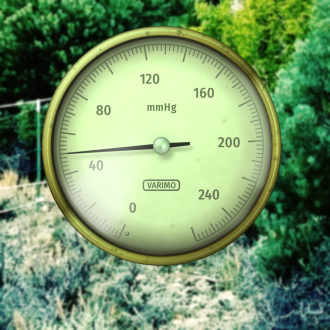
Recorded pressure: 50
